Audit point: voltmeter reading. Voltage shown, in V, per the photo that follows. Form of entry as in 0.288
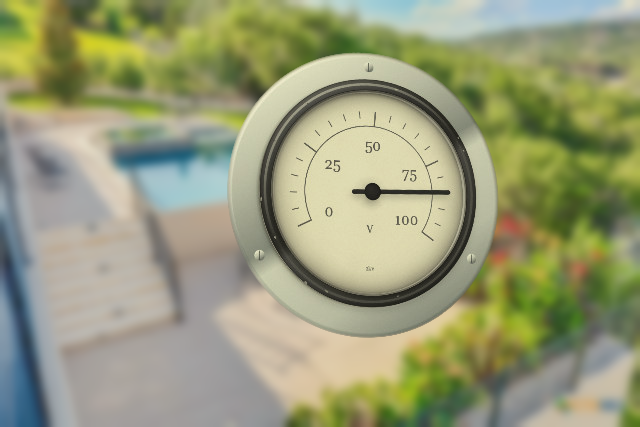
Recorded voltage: 85
